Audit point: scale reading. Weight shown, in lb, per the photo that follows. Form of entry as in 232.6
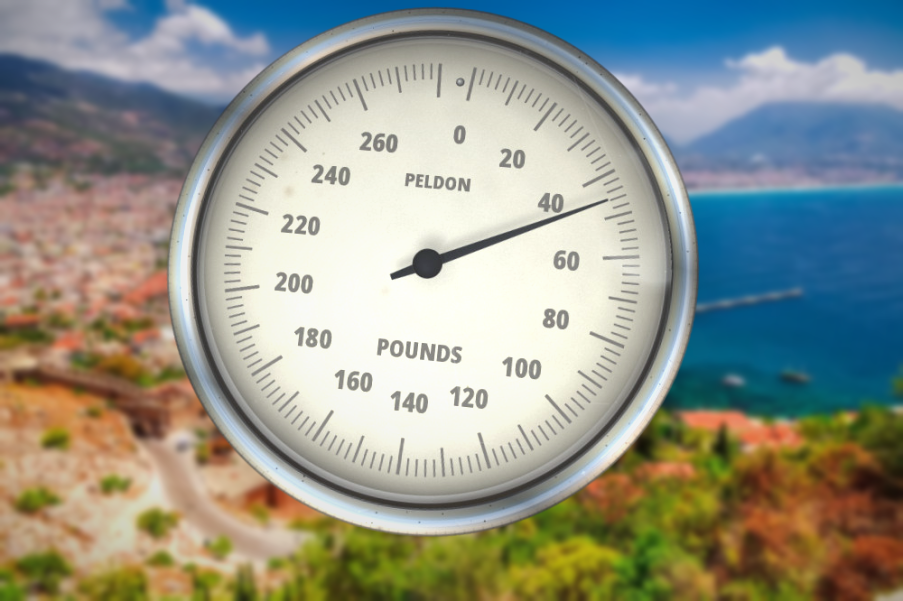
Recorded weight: 46
